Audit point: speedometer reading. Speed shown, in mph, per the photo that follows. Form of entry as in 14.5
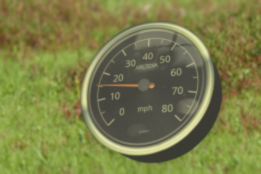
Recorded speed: 15
